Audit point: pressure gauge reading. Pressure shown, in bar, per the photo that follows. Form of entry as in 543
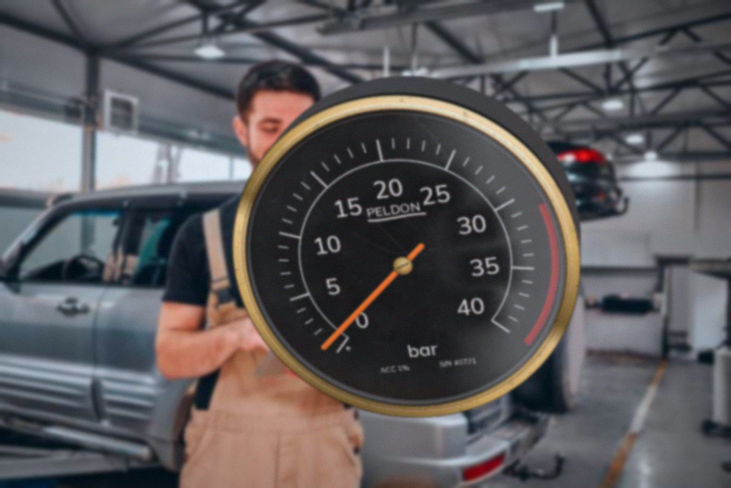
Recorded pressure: 1
